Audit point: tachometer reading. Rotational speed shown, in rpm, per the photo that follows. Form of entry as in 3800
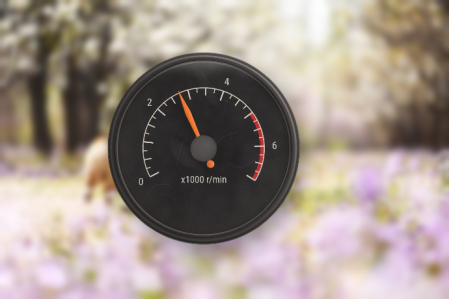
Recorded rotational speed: 2750
